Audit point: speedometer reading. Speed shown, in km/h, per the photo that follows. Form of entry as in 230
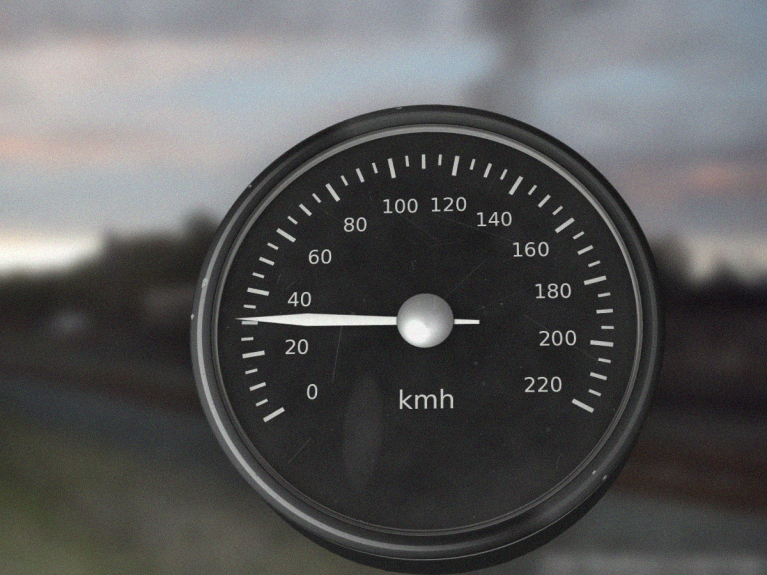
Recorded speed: 30
